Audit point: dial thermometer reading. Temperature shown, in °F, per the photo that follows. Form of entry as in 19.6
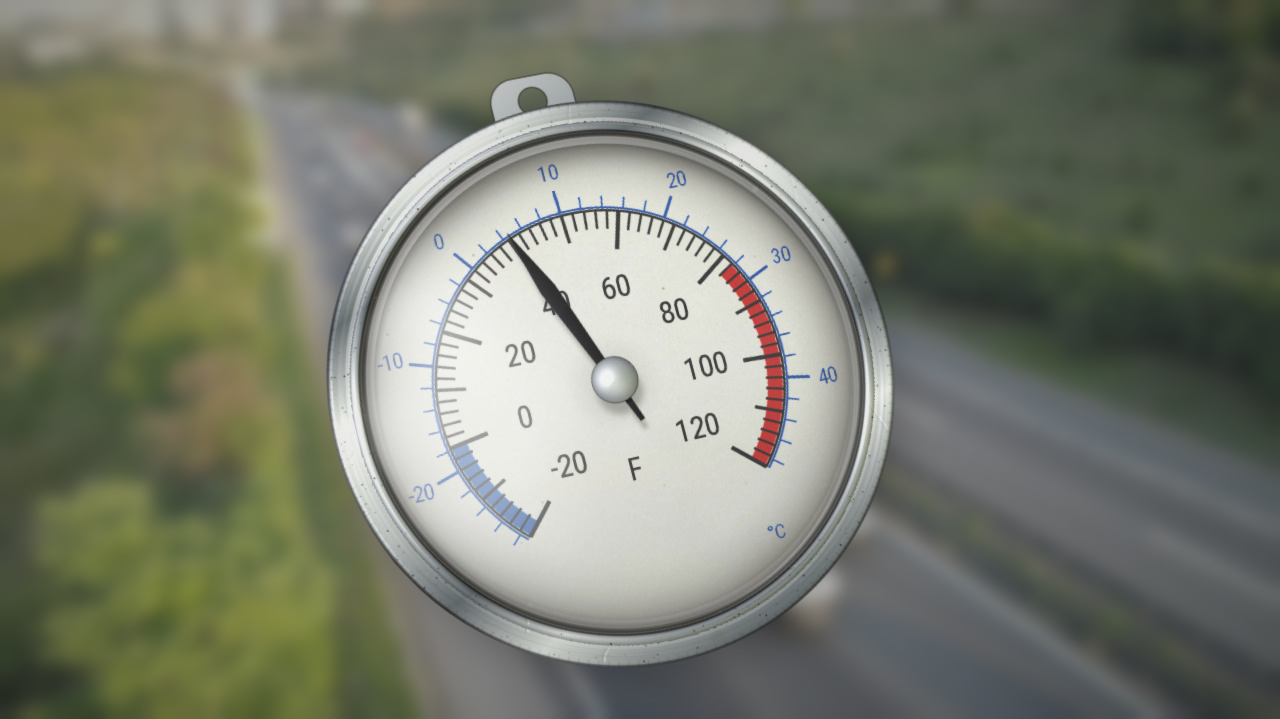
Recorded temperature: 40
